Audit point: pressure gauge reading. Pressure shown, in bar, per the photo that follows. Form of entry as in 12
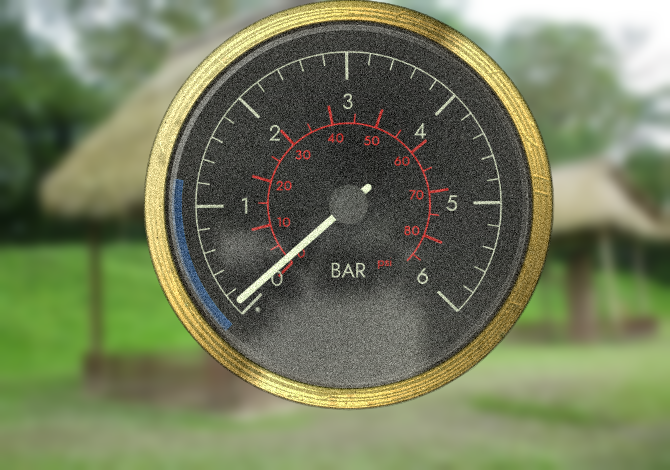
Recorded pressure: 0.1
